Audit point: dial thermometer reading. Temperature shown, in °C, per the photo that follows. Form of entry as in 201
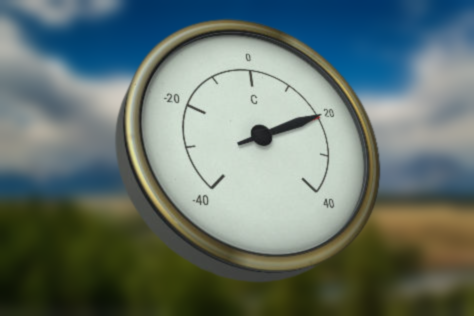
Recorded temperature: 20
